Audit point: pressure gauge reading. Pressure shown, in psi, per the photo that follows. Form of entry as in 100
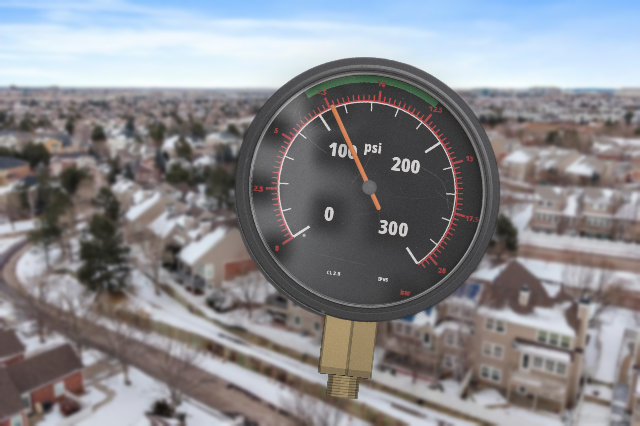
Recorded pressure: 110
